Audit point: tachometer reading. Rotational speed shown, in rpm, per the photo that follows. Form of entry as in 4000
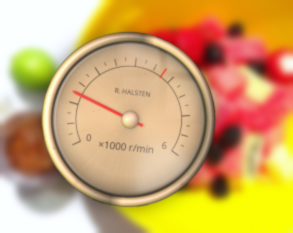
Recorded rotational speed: 1250
